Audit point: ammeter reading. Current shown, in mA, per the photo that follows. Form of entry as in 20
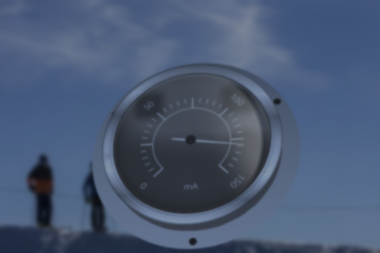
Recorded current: 130
